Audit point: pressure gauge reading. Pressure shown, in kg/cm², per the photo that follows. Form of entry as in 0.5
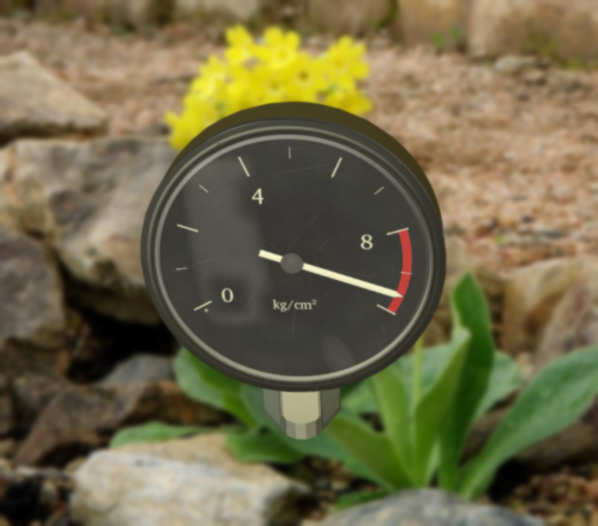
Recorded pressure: 9.5
